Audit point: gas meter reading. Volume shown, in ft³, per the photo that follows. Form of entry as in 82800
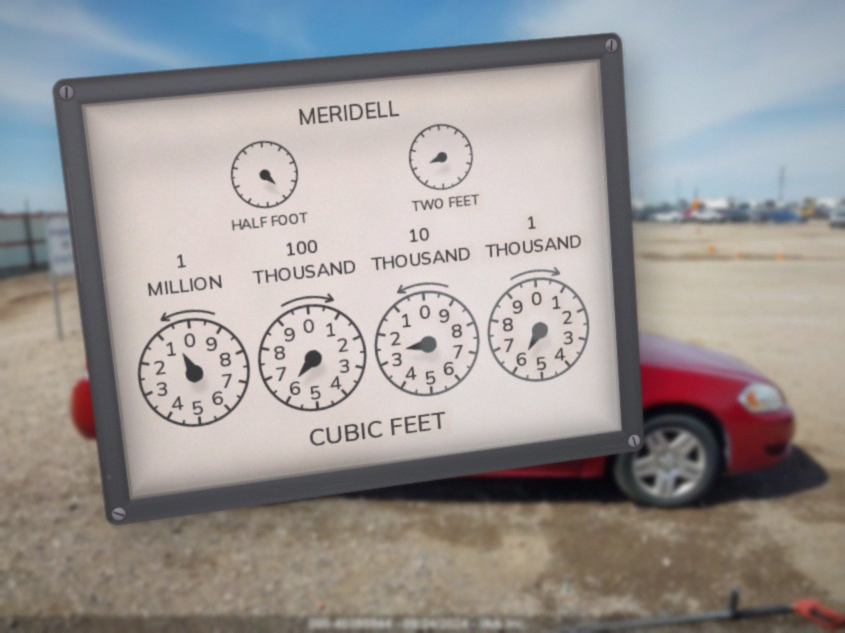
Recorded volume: 62600
